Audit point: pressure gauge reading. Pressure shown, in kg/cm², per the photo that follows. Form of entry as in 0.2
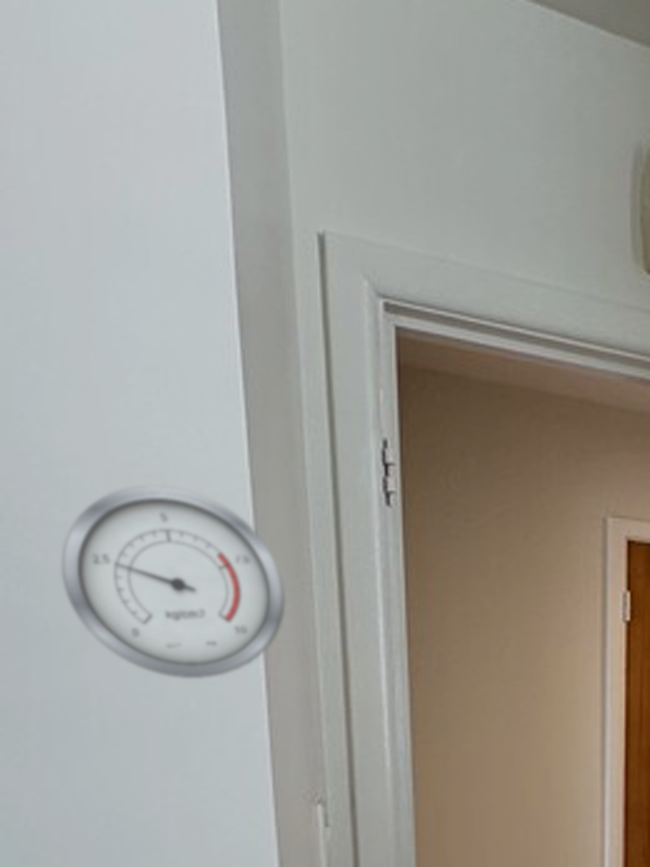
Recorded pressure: 2.5
